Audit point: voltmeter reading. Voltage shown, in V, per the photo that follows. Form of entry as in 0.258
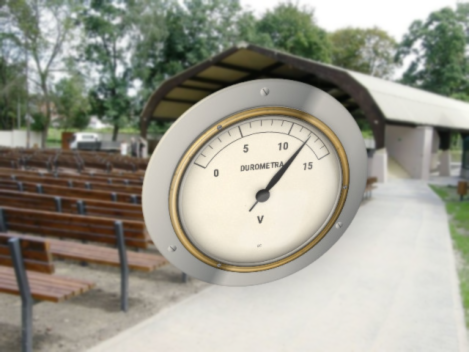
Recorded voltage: 12
